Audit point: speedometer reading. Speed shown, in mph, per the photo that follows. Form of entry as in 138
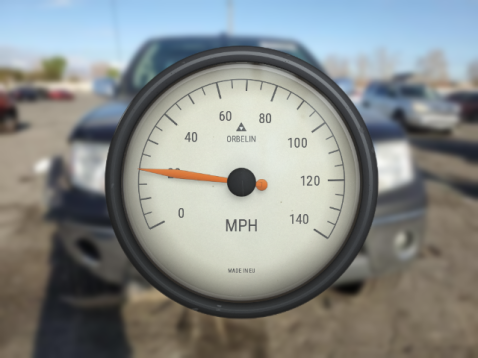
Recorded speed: 20
